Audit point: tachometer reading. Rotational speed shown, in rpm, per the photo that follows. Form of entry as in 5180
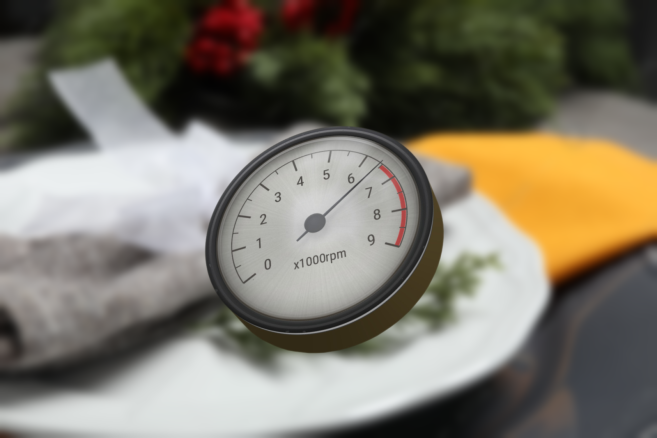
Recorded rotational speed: 6500
